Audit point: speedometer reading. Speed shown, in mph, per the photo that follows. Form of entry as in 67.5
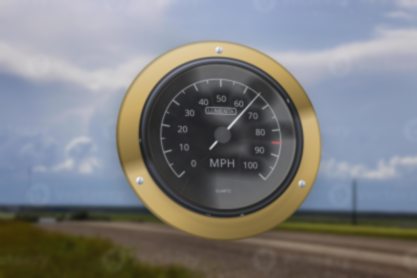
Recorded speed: 65
